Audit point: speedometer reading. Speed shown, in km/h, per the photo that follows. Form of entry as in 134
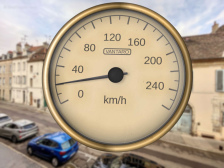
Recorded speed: 20
